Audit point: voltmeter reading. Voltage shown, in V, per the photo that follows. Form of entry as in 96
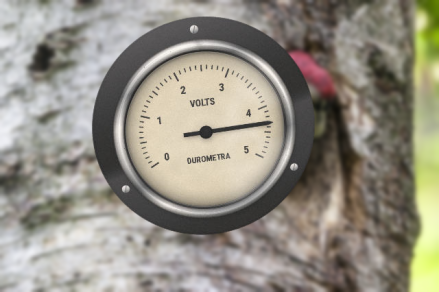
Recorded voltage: 4.3
